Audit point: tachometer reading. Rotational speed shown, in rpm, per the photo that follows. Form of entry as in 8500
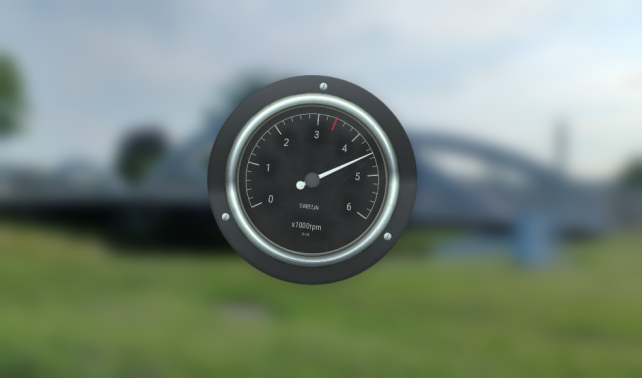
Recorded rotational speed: 4500
